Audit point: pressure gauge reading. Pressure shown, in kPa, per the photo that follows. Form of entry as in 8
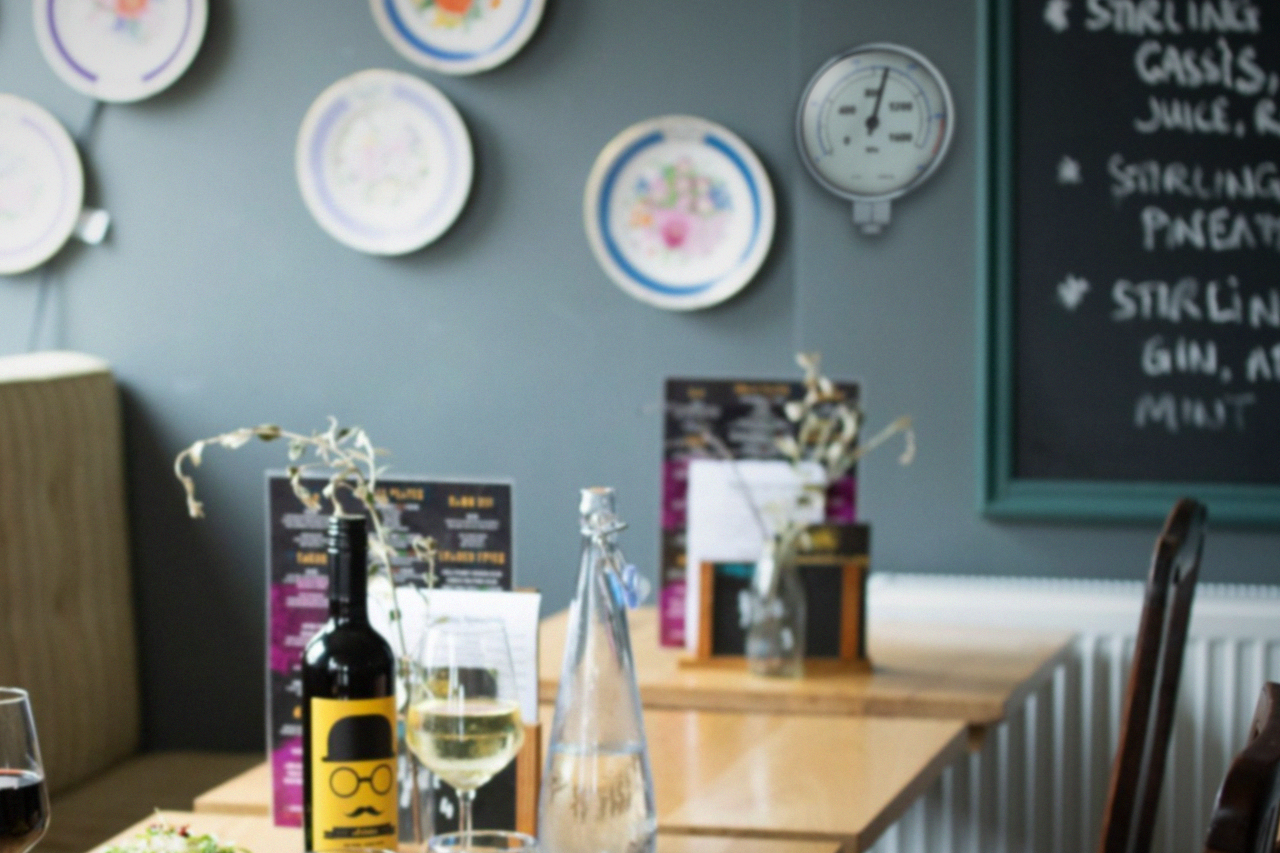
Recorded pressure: 900
